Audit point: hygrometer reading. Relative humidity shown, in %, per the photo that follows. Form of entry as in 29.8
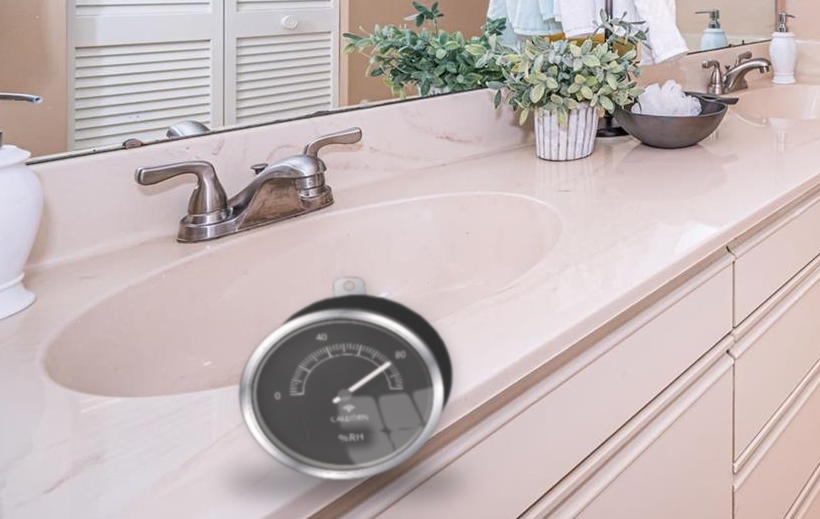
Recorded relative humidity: 80
